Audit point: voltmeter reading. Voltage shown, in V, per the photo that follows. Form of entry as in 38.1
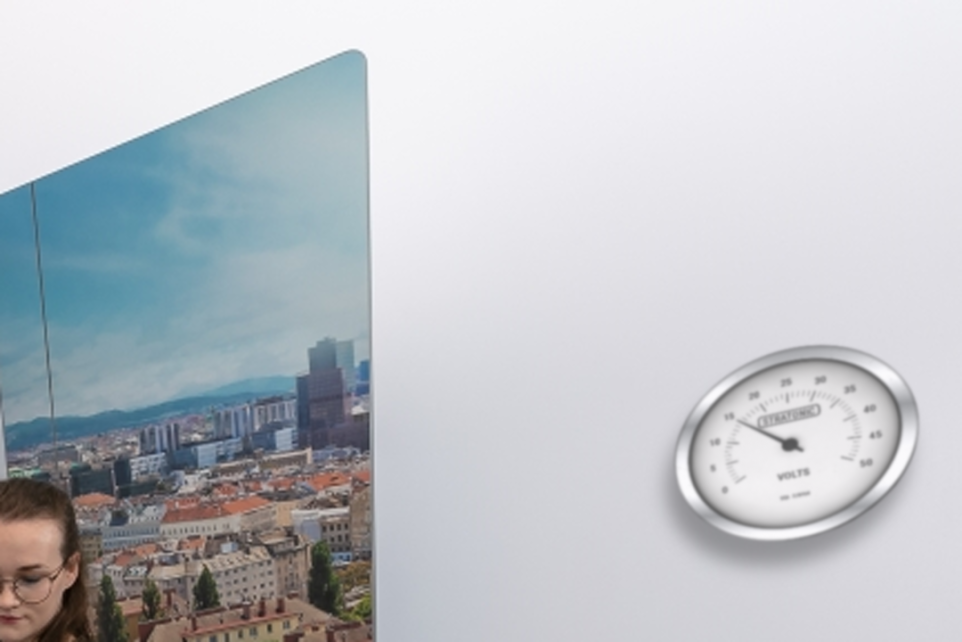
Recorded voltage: 15
